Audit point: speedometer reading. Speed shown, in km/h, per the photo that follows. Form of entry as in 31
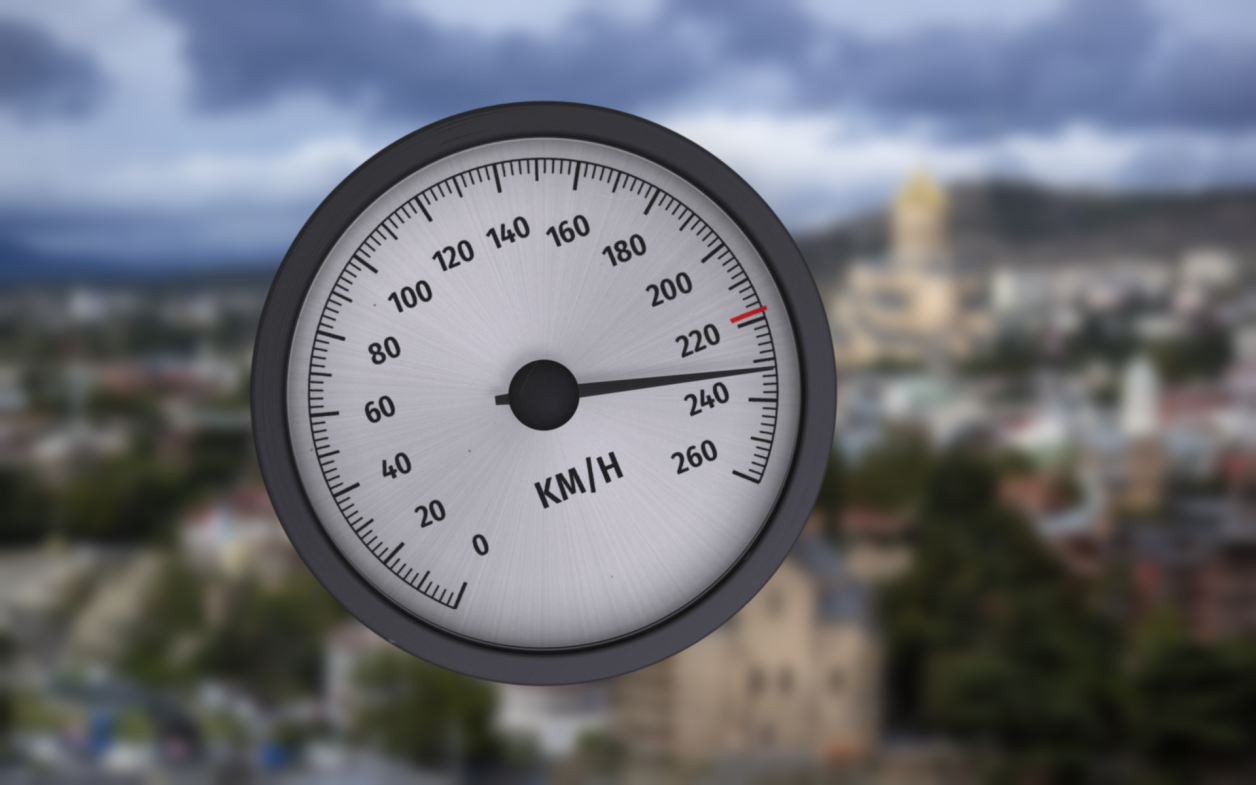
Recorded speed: 232
